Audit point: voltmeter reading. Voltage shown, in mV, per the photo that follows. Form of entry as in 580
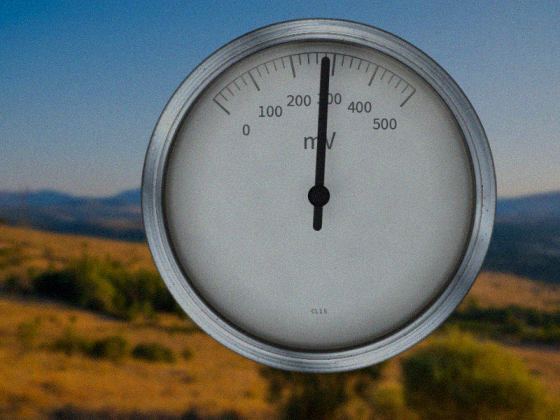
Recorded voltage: 280
